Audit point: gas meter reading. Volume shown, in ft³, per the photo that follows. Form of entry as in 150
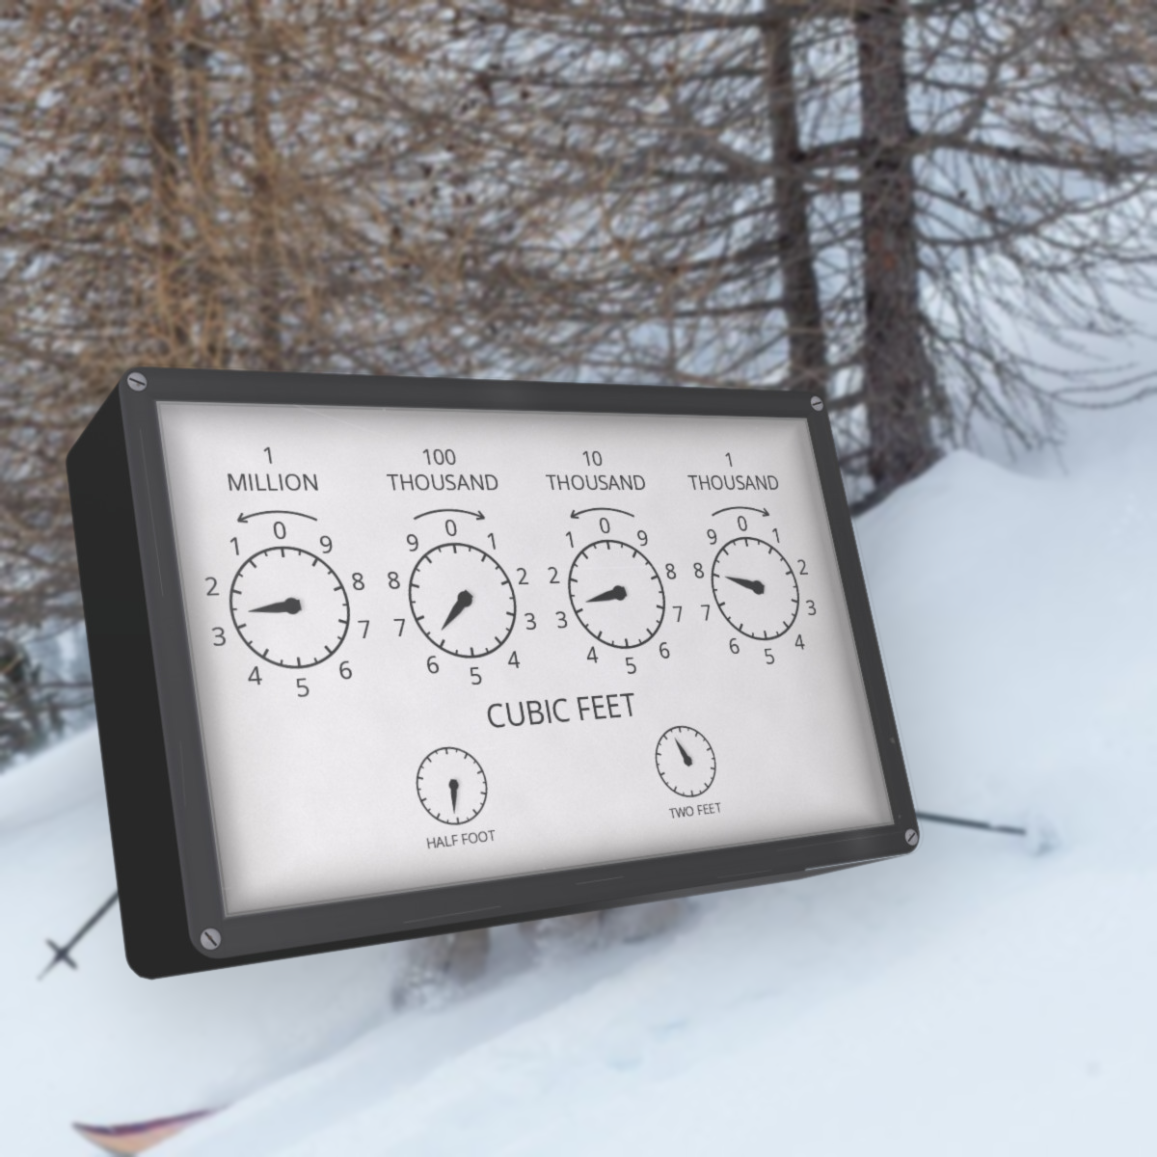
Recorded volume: 262800
